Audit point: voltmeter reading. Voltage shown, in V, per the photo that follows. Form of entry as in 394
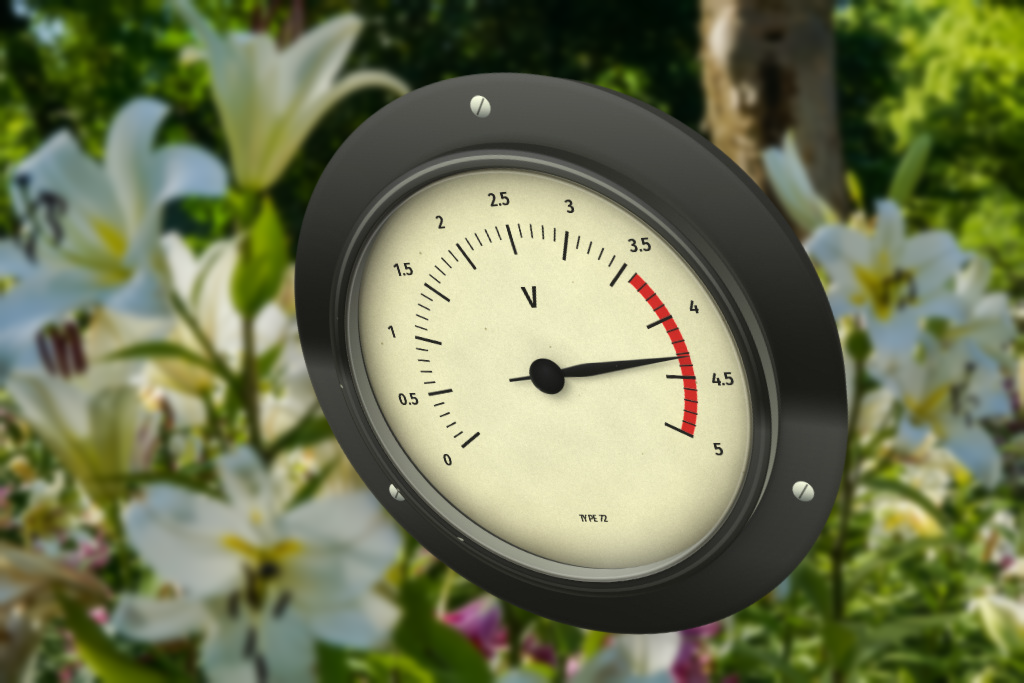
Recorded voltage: 4.3
